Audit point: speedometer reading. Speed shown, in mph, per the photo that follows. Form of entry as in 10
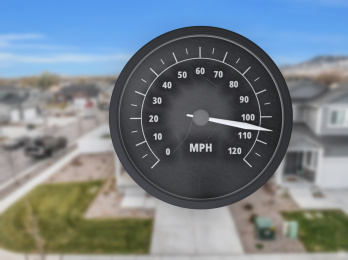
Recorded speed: 105
